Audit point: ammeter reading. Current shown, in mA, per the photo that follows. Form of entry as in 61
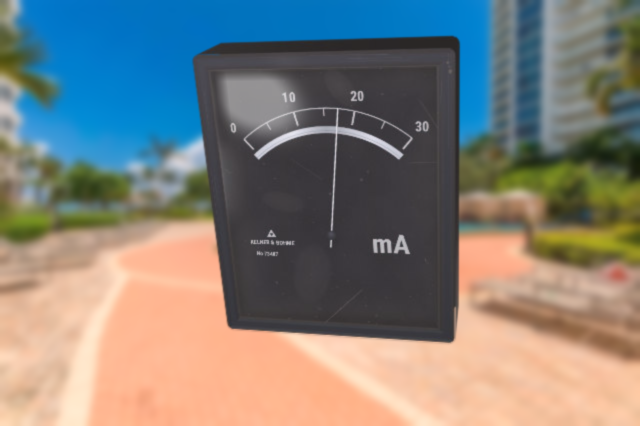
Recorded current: 17.5
